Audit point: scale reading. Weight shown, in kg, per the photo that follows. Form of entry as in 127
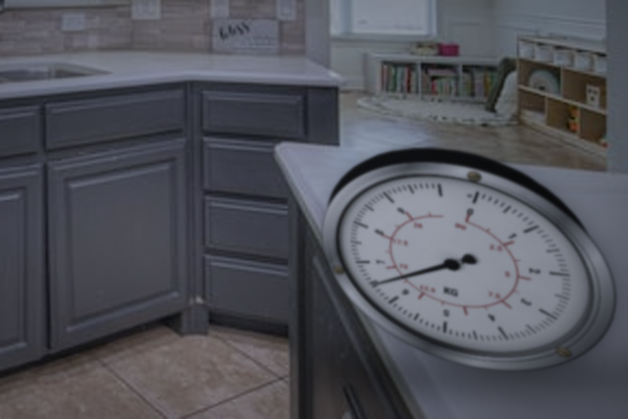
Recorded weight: 6.5
